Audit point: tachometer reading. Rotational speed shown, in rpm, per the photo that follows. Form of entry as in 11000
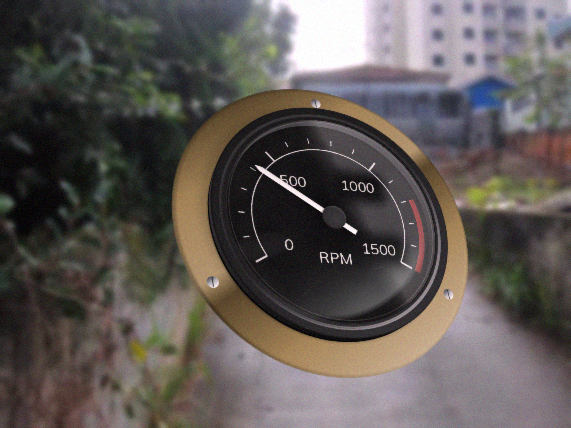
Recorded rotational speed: 400
